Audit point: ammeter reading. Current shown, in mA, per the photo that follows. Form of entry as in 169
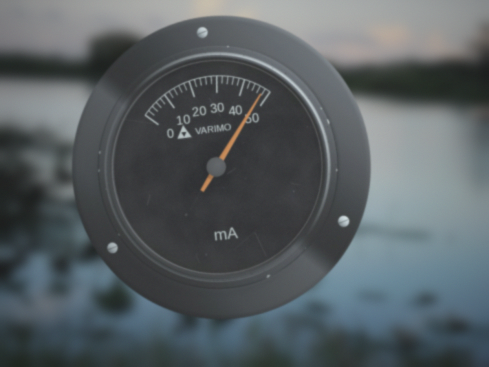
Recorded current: 48
